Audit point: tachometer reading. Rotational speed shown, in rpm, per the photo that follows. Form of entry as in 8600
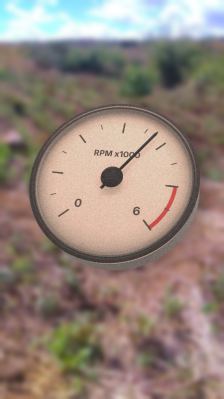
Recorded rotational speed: 3750
